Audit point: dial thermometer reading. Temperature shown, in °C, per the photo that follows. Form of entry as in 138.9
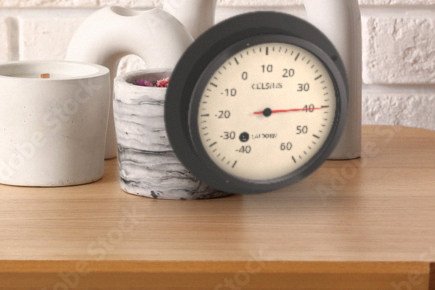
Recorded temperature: 40
